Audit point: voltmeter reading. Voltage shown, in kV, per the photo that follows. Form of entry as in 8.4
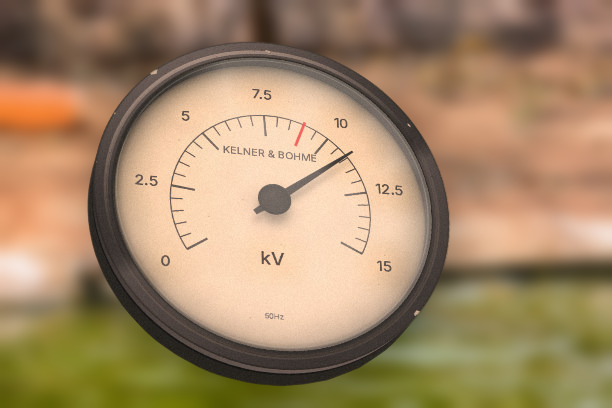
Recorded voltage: 11
